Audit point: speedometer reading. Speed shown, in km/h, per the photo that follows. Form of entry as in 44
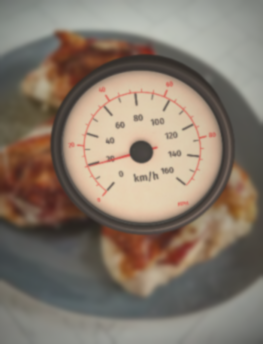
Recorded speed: 20
